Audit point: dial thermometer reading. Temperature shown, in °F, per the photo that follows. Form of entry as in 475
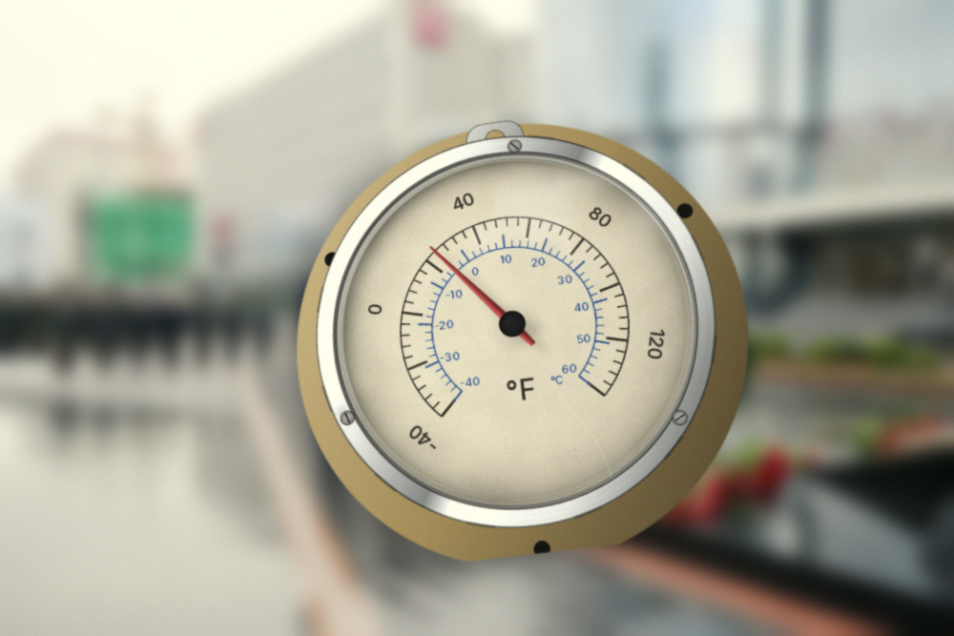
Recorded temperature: 24
